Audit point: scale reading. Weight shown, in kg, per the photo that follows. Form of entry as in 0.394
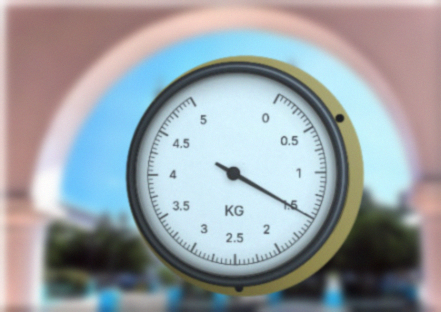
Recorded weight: 1.5
